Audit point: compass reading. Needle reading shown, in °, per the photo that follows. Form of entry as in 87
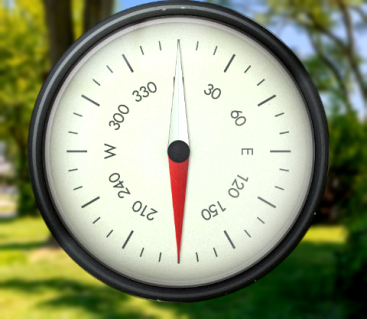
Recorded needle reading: 180
